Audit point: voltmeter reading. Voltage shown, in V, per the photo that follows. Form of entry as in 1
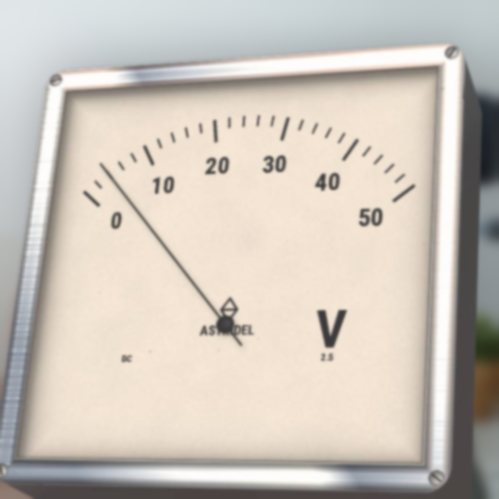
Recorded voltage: 4
